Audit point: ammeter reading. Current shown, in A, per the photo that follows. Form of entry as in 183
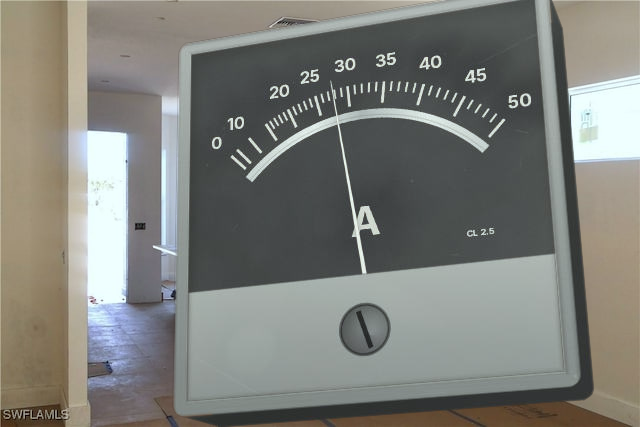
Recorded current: 28
